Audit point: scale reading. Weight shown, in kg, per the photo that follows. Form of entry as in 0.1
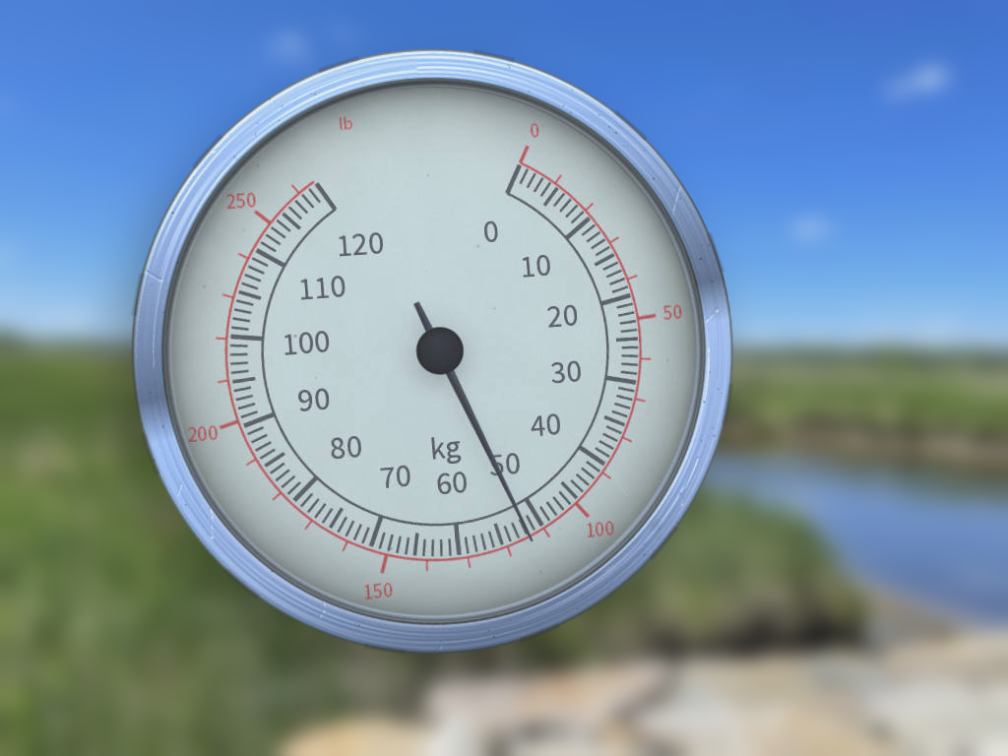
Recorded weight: 52
